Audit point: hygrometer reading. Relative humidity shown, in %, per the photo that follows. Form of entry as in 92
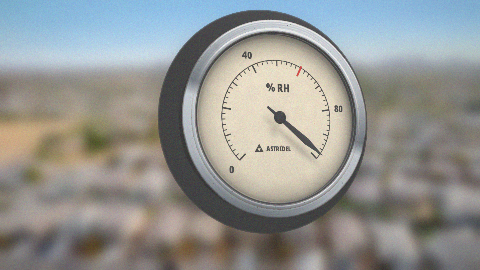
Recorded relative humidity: 98
